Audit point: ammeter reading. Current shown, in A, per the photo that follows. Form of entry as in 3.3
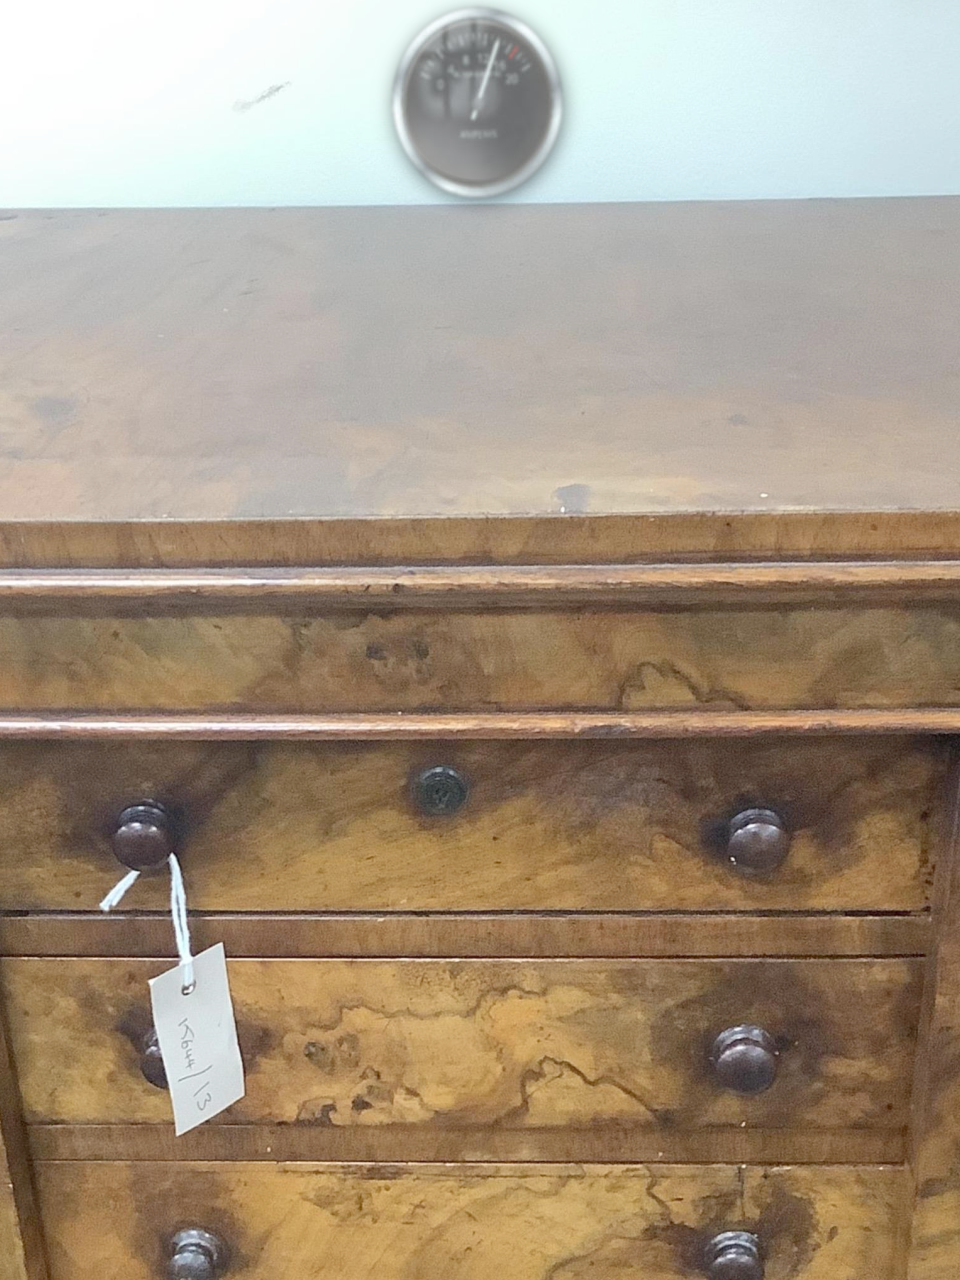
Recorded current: 14
